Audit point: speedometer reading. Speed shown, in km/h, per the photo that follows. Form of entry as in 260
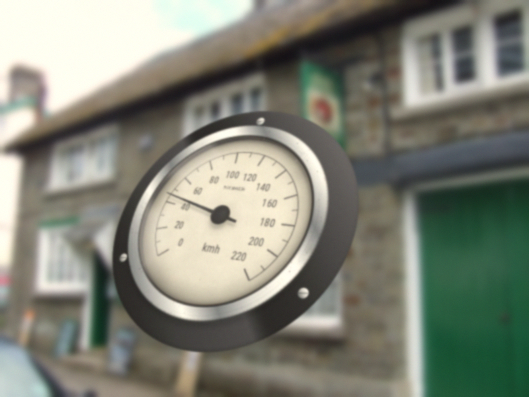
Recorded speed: 45
